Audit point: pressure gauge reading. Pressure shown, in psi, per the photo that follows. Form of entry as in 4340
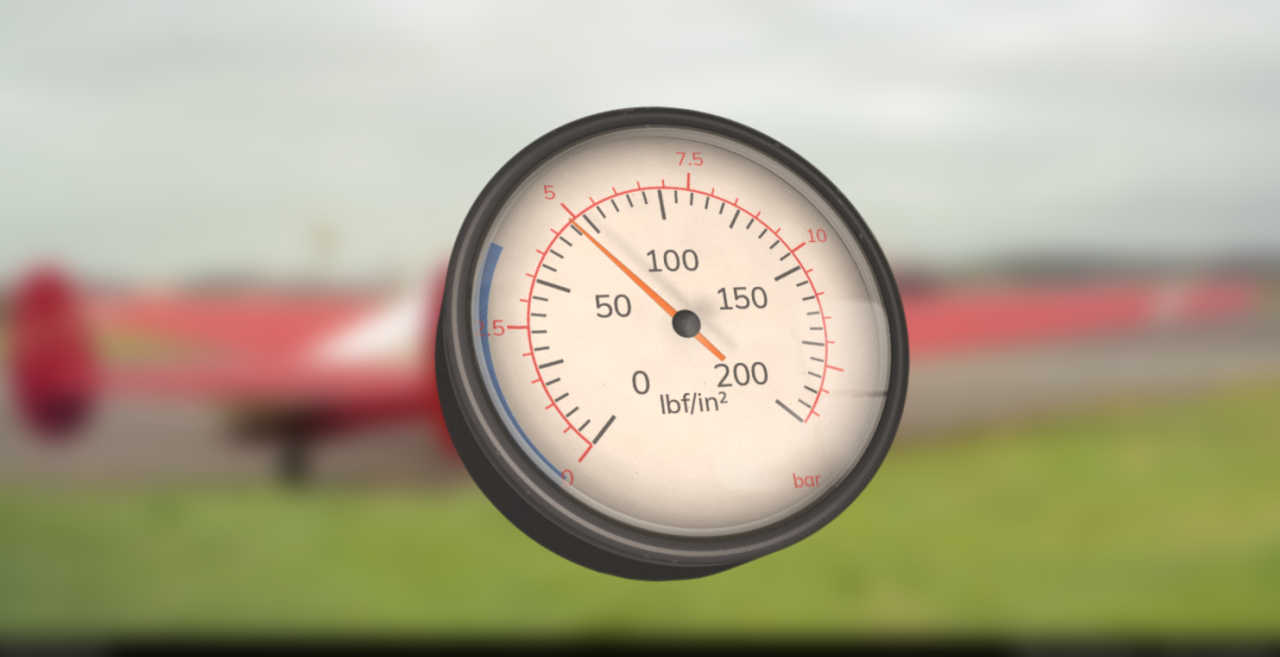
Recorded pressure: 70
